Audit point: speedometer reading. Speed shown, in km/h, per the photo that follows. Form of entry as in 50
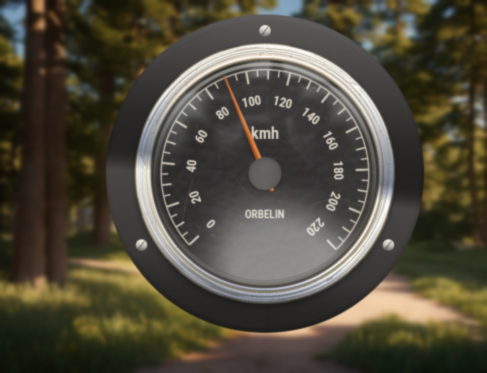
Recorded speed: 90
